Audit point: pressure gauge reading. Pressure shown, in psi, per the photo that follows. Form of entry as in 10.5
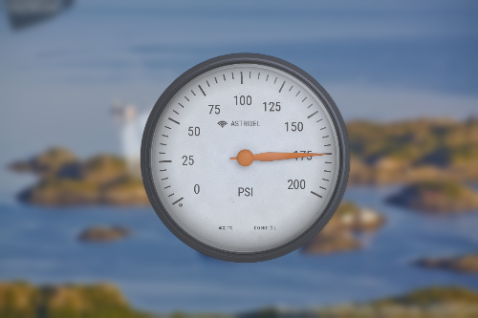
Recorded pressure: 175
